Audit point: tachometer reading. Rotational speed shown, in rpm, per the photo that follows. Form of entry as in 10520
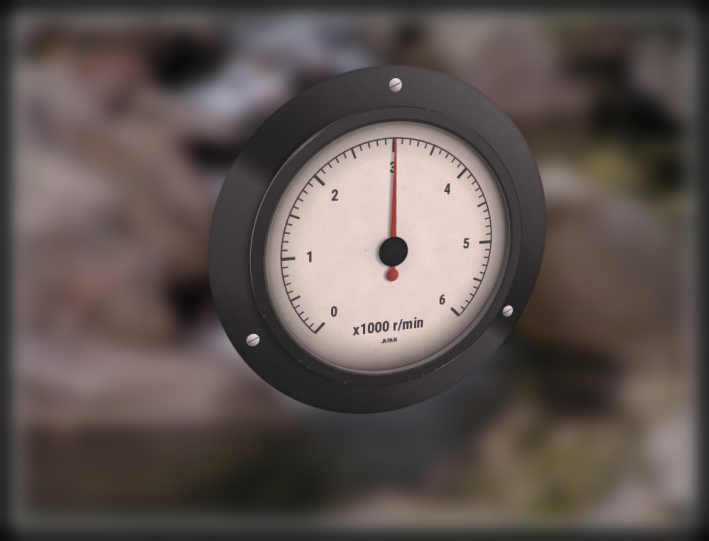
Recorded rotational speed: 3000
